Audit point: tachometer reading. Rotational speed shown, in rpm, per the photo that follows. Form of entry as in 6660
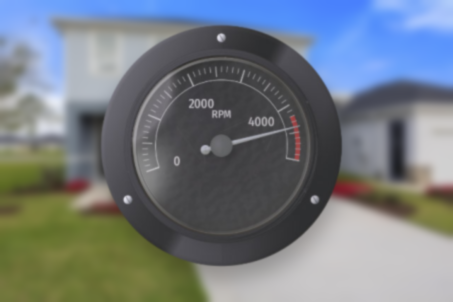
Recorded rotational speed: 4400
